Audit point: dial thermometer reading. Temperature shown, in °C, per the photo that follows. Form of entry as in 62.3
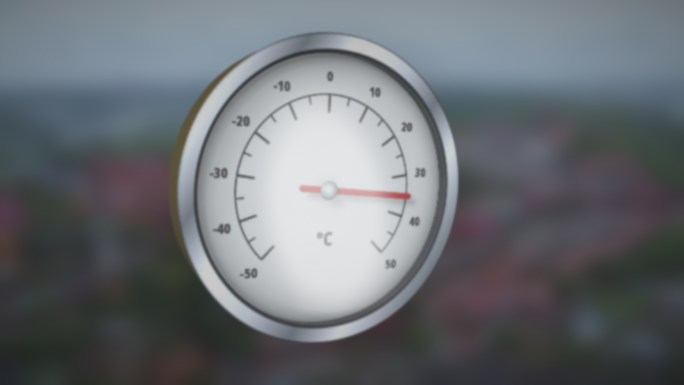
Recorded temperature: 35
